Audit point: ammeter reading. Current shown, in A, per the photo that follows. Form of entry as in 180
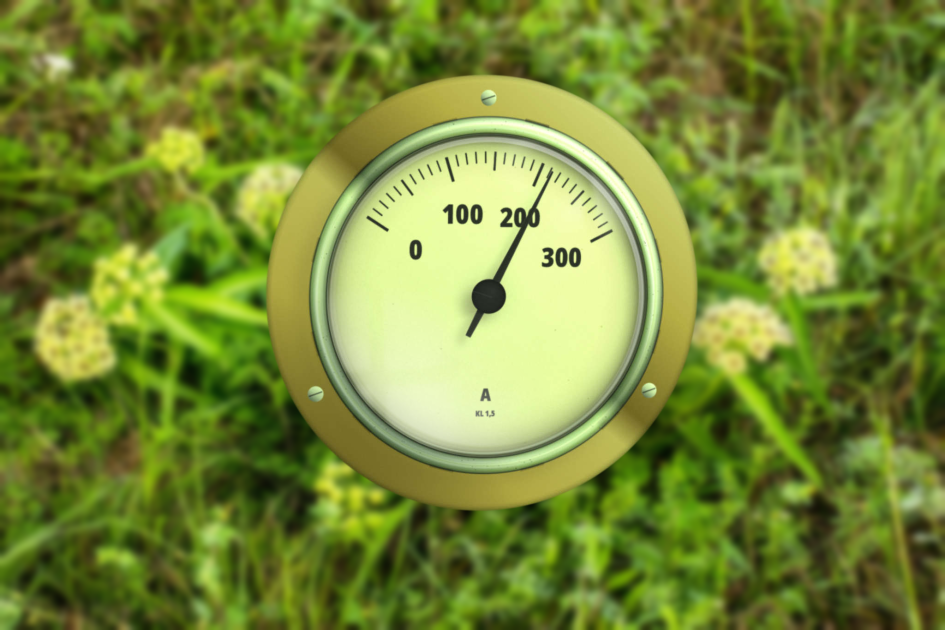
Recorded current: 210
